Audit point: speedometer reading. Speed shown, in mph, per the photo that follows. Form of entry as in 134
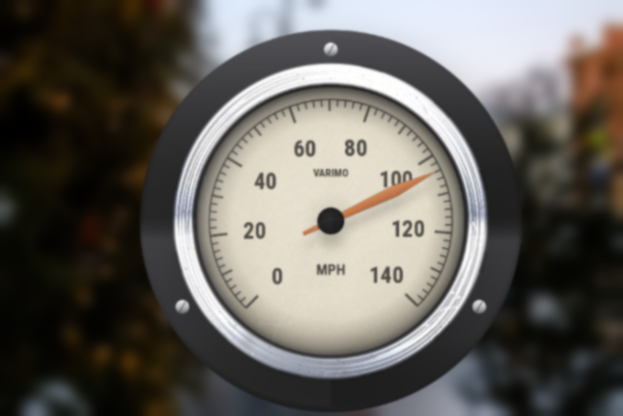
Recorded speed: 104
